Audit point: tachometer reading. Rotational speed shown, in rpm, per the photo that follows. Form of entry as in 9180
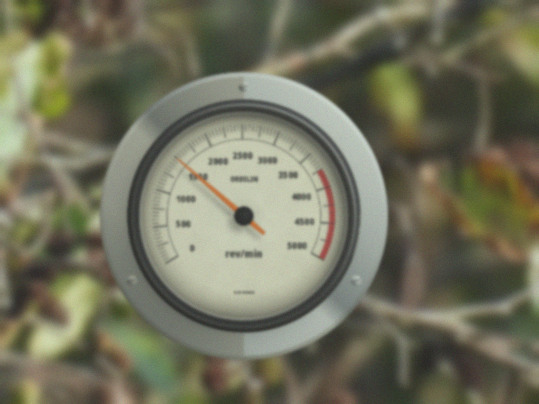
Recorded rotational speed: 1500
